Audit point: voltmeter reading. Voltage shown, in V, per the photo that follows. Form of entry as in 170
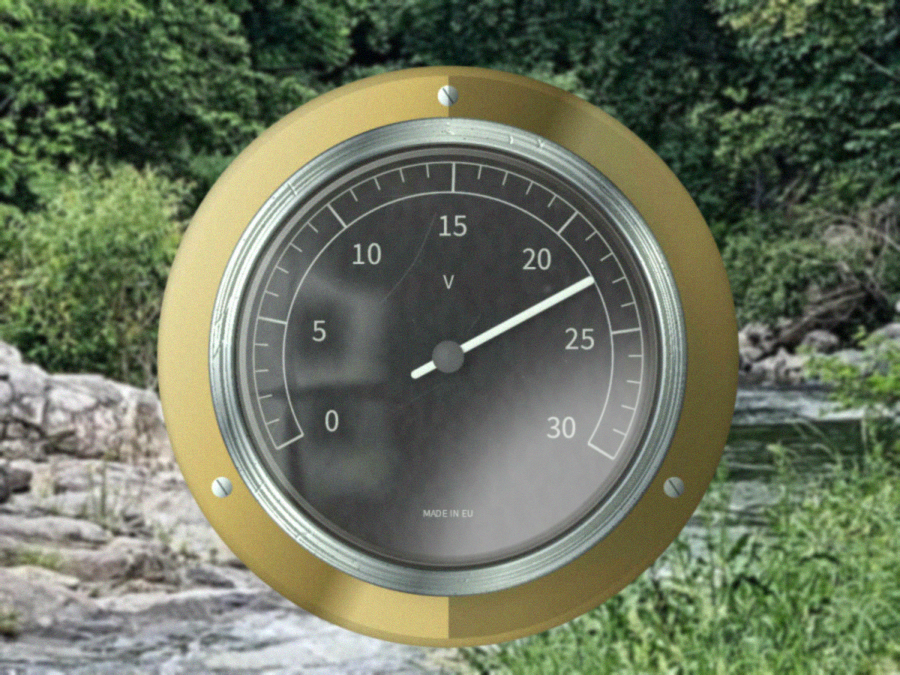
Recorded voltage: 22.5
